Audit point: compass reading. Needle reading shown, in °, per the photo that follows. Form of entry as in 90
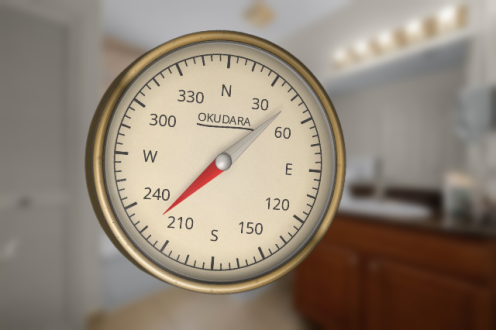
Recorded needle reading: 225
